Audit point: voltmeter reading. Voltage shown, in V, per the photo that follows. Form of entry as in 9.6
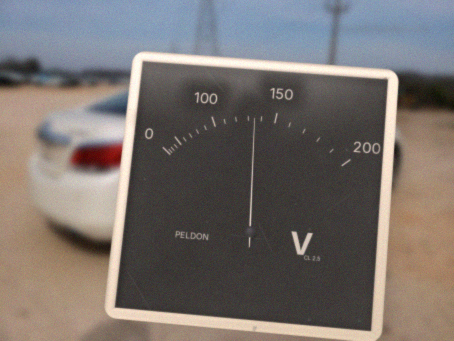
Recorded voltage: 135
